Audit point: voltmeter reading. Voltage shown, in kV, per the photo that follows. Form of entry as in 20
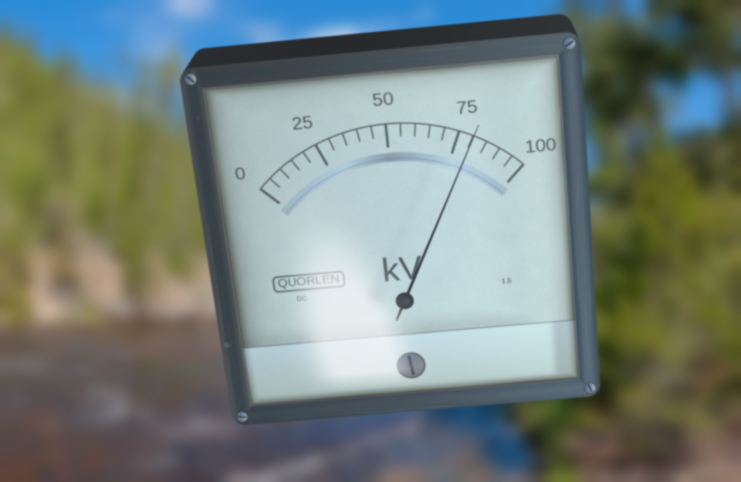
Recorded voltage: 80
